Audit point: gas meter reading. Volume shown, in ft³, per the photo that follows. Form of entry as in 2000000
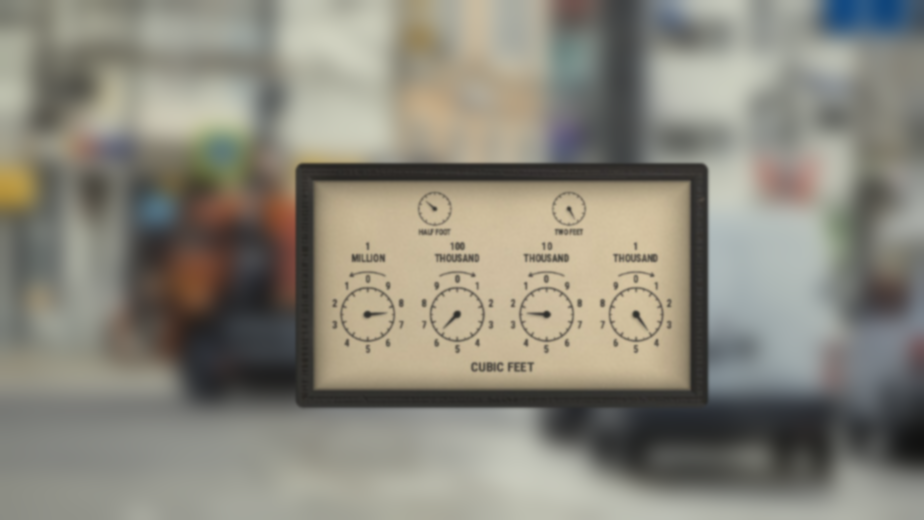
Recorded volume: 762400
